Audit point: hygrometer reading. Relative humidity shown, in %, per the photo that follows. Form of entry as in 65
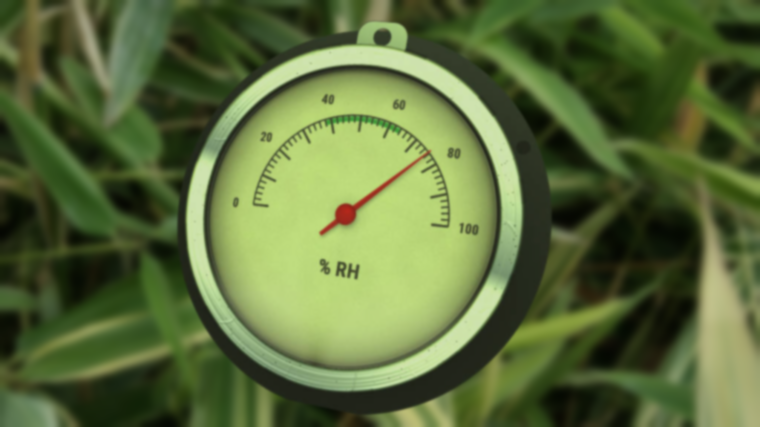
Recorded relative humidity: 76
